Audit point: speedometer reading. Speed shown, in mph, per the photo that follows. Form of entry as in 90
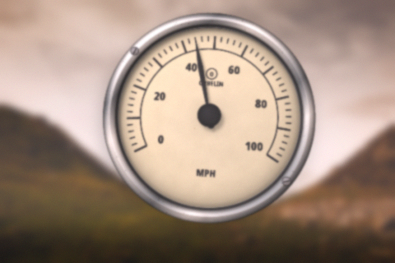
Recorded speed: 44
